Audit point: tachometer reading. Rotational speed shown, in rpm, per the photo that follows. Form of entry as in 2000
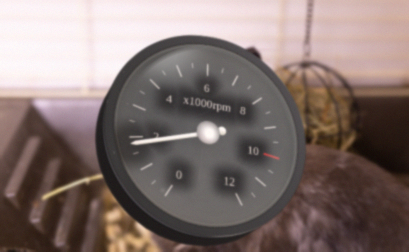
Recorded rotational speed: 1750
